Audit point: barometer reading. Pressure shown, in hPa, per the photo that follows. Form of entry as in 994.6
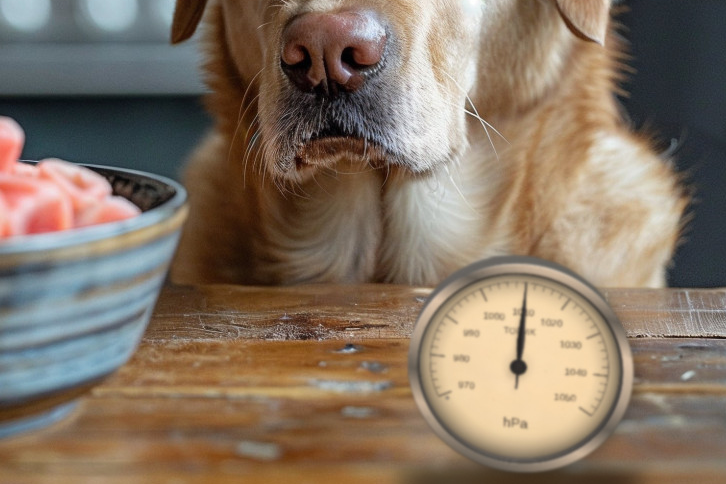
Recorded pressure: 1010
